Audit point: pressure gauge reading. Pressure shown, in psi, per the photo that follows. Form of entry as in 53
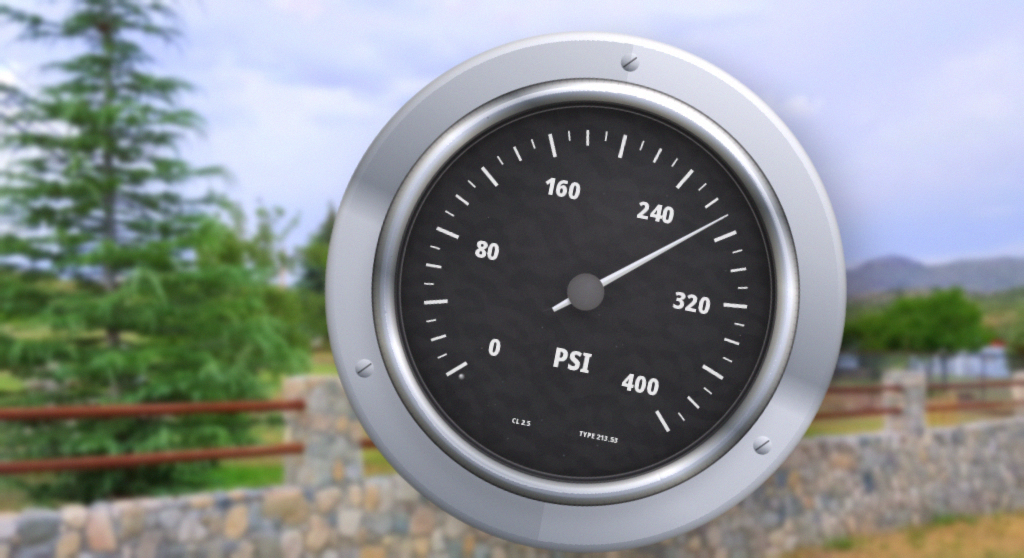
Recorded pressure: 270
